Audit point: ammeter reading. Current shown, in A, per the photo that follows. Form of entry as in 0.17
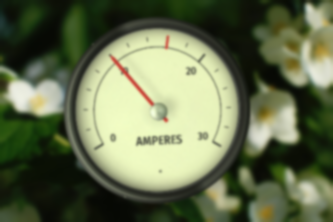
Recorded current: 10
